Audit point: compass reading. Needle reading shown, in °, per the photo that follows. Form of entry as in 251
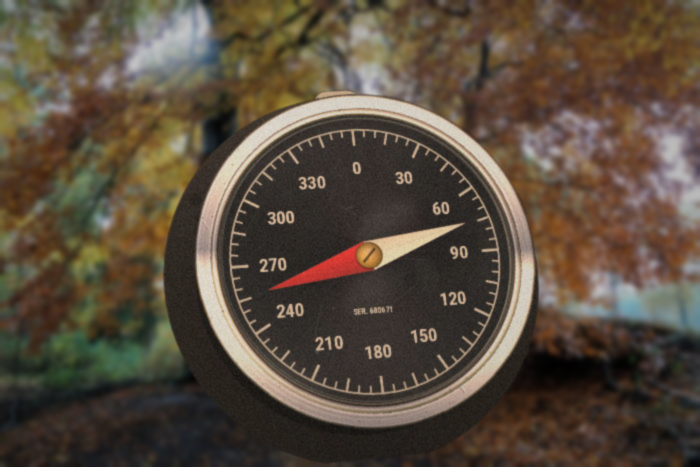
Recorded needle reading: 255
